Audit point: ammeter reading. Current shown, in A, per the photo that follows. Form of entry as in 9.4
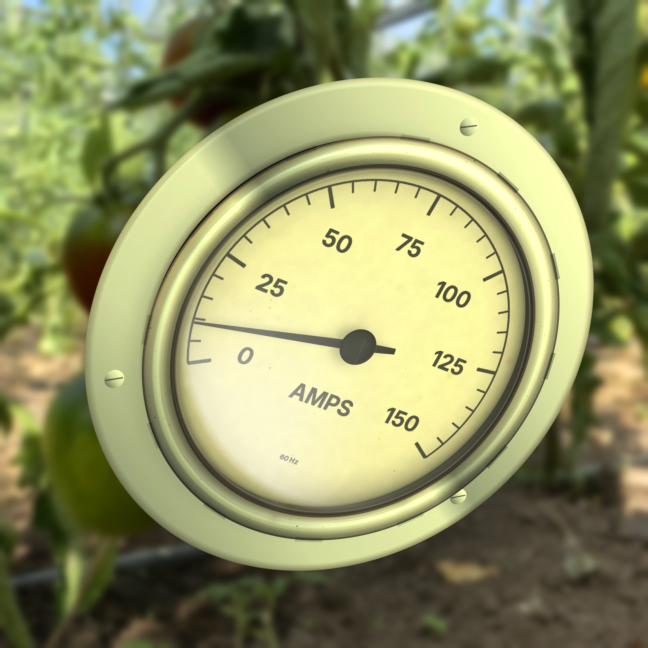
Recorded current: 10
